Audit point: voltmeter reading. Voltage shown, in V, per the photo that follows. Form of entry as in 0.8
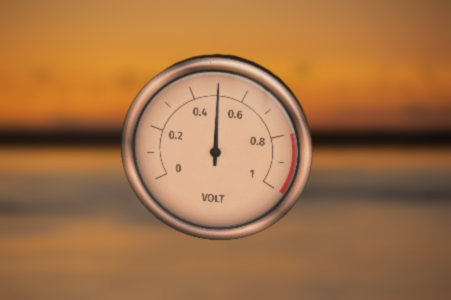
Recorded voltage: 0.5
